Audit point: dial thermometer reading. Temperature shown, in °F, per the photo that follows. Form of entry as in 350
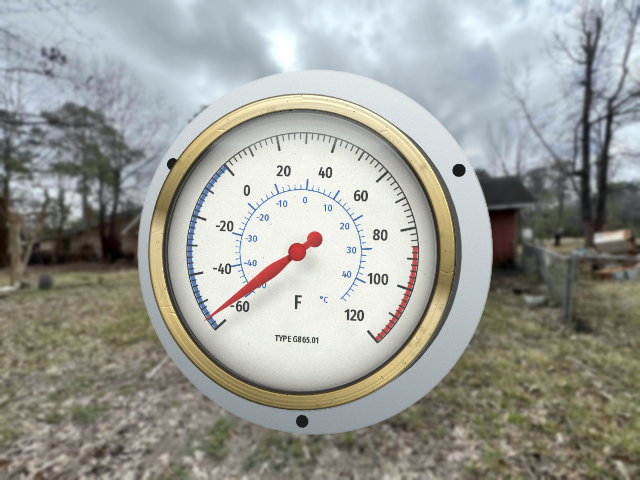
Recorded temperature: -56
